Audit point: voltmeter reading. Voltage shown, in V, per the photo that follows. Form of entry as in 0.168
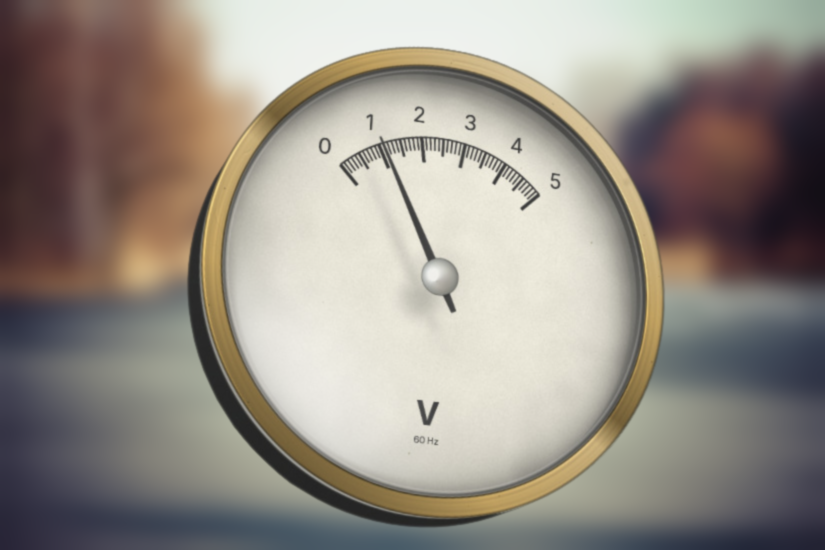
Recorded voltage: 1
